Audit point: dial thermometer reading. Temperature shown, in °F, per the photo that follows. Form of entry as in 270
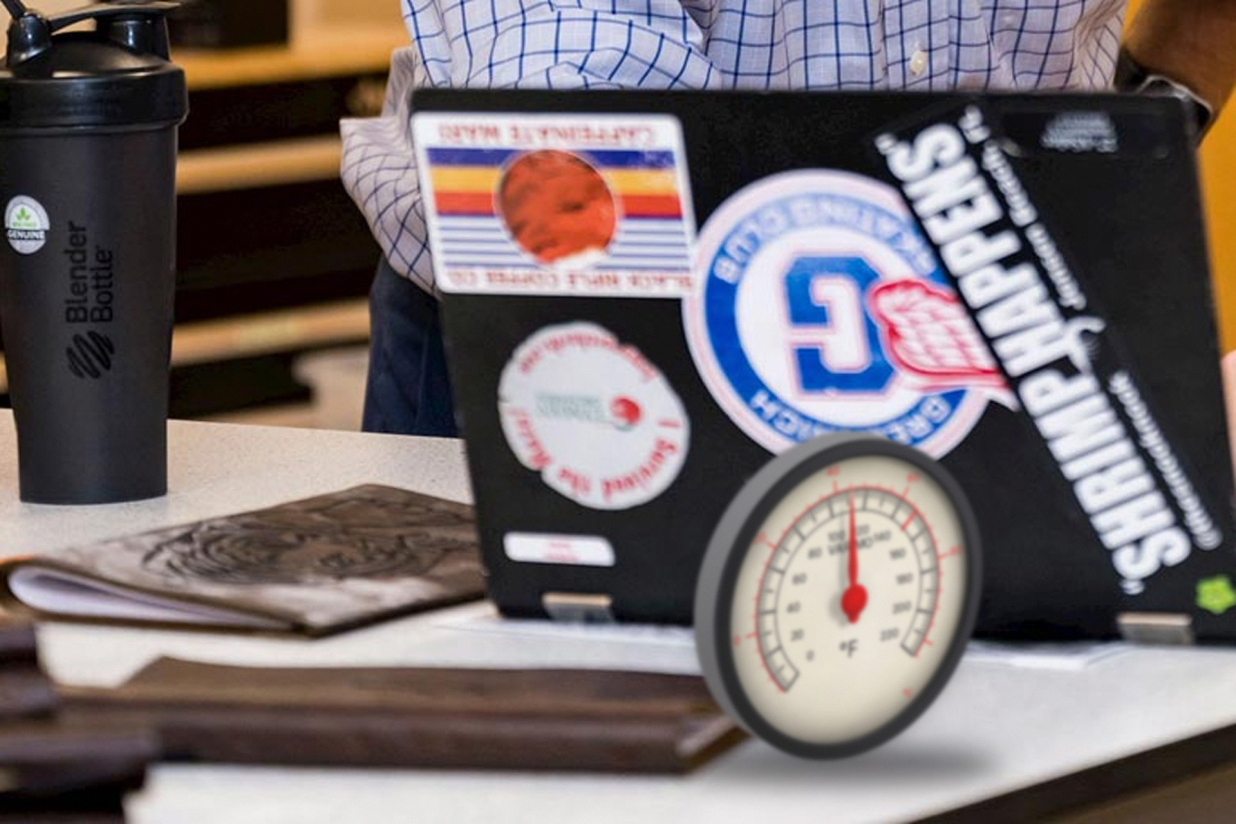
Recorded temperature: 110
